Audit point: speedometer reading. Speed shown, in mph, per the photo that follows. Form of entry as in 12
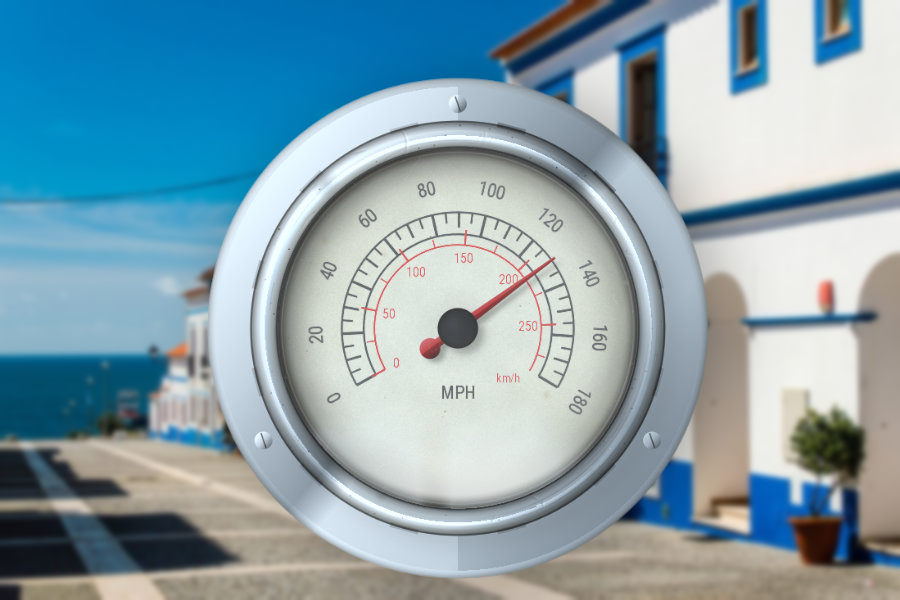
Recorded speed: 130
